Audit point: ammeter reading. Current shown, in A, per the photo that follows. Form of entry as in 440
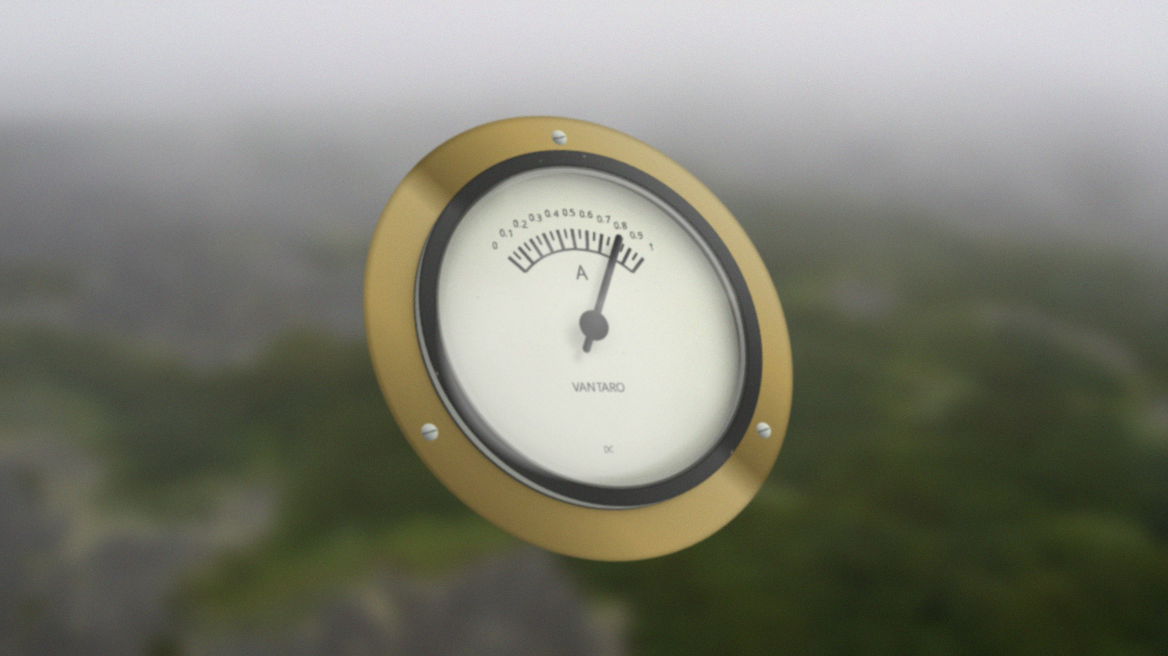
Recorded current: 0.8
